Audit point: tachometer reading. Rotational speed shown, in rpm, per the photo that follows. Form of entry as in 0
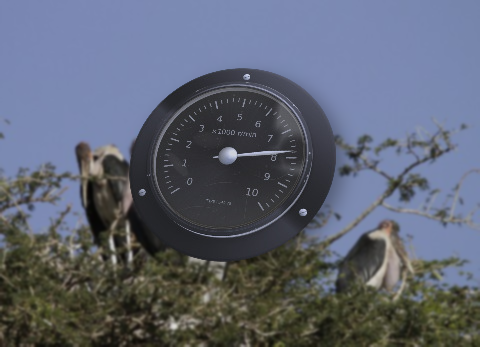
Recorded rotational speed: 7800
